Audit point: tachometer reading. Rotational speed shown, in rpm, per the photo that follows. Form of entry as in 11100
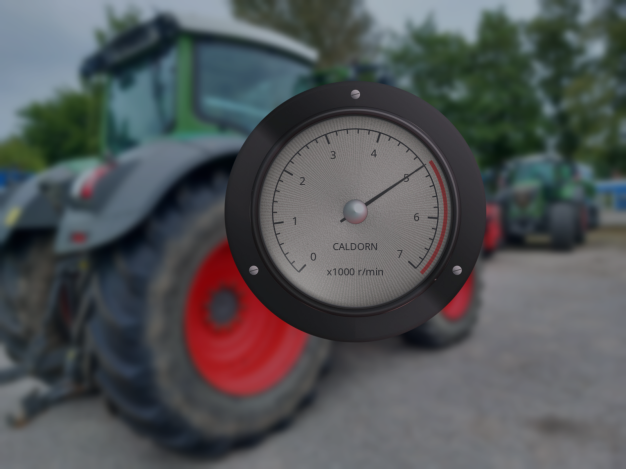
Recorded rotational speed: 5000
